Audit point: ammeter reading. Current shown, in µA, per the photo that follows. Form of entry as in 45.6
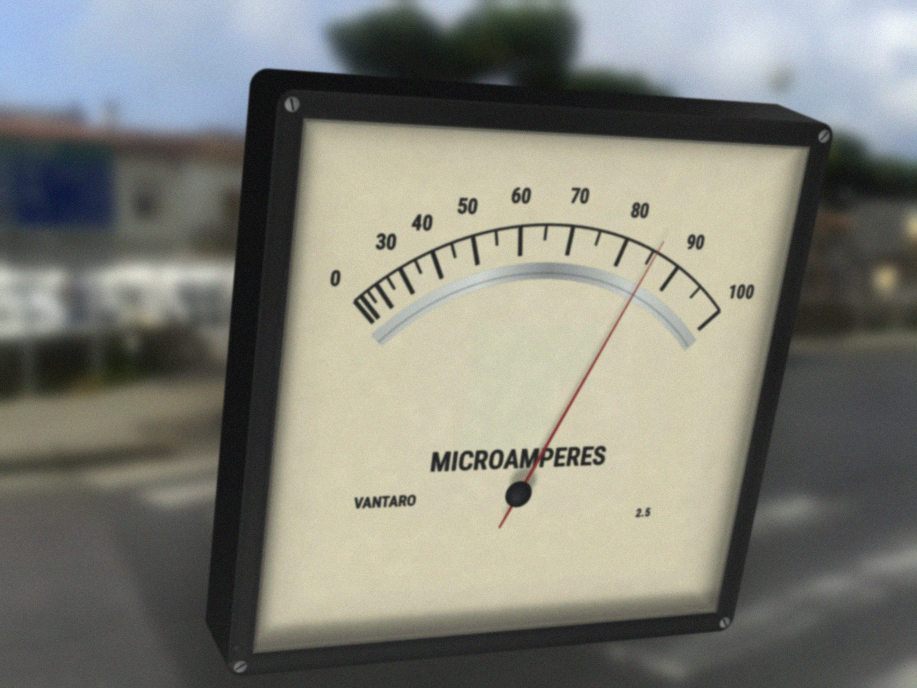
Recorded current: 85
